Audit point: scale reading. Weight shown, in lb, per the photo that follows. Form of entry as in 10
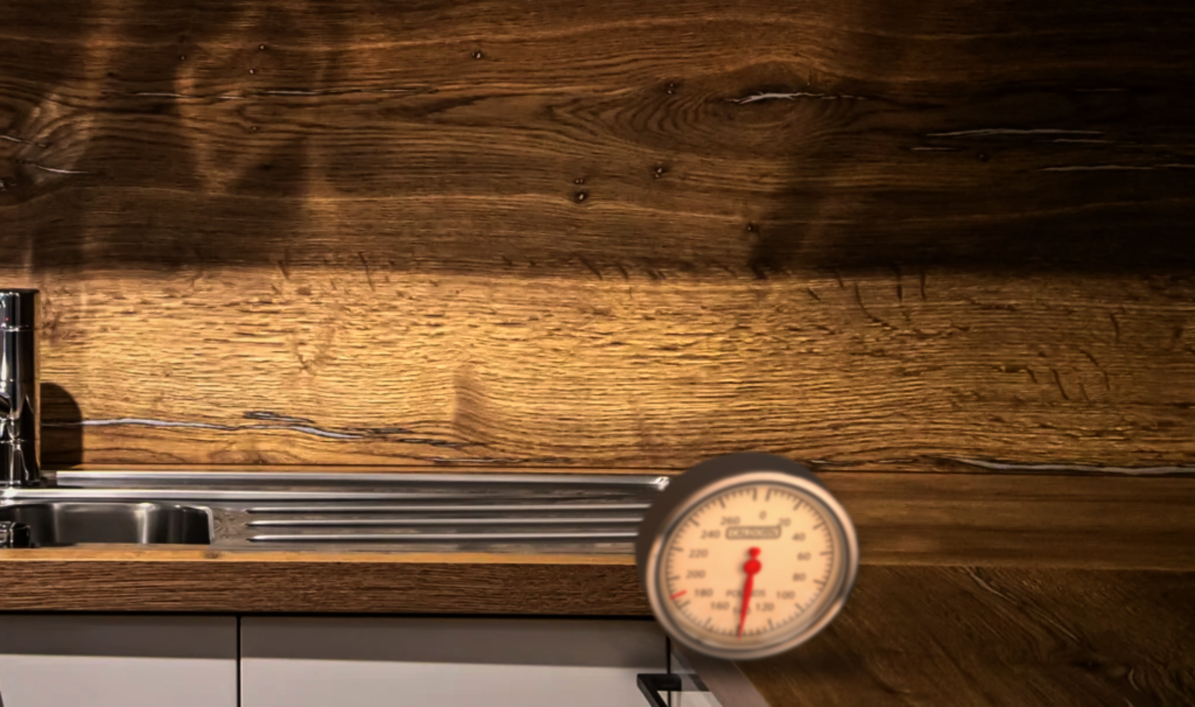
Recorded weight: 140
